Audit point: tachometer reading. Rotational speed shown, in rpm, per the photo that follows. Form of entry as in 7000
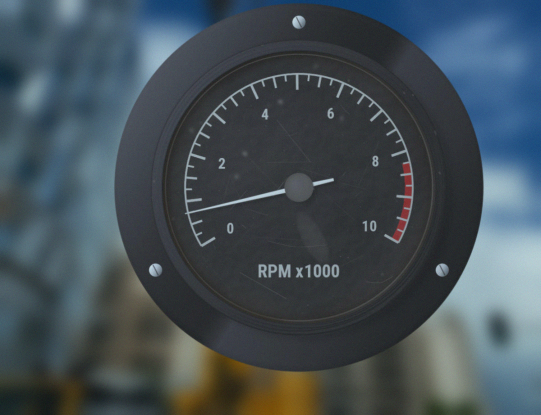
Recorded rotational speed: 750
